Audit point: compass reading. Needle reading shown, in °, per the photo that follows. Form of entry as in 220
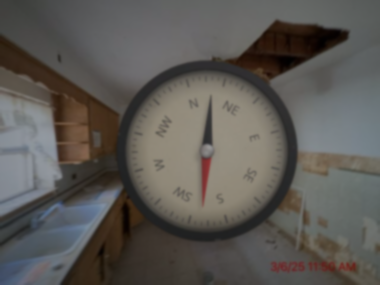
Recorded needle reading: 200
